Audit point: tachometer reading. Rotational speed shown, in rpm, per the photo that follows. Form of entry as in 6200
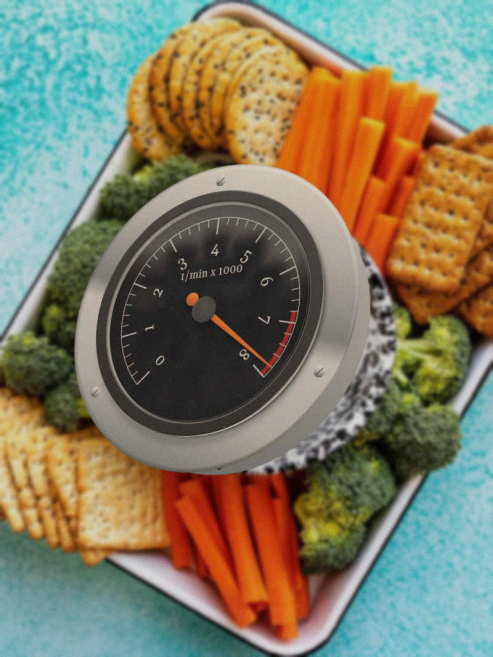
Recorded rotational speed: 7800
